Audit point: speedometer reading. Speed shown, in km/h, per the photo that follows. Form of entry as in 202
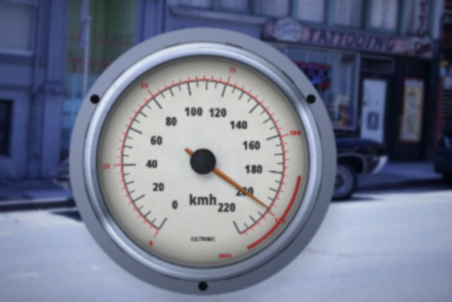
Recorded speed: 200
